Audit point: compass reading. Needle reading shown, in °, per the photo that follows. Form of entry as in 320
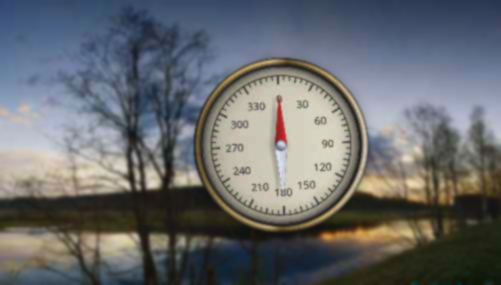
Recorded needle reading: 0
